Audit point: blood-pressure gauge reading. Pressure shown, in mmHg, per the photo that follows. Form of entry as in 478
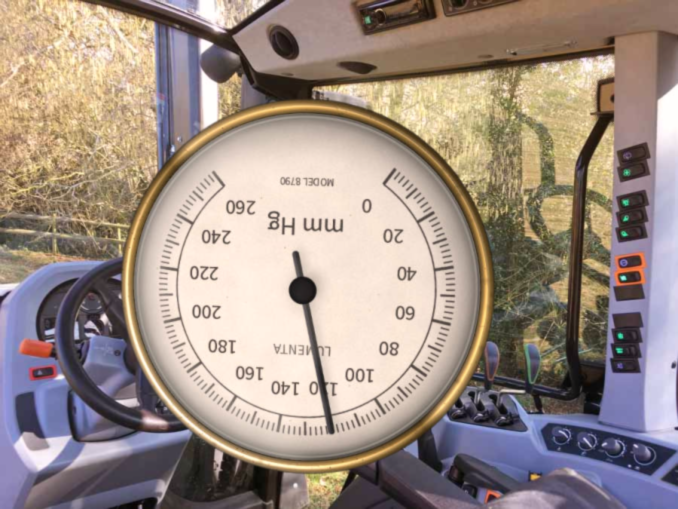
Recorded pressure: 120
